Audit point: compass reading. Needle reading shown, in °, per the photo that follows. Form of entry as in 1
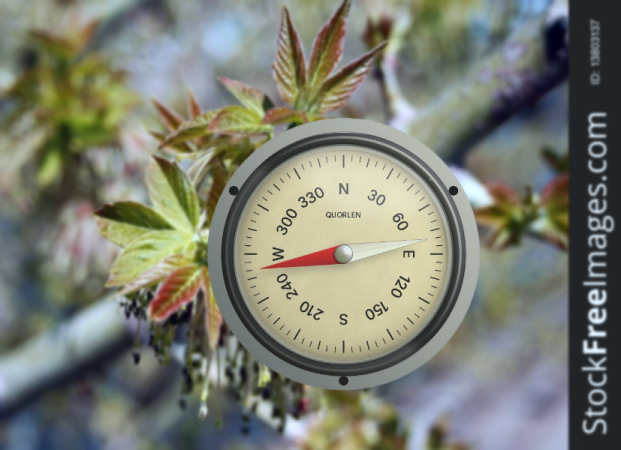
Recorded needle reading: 260
